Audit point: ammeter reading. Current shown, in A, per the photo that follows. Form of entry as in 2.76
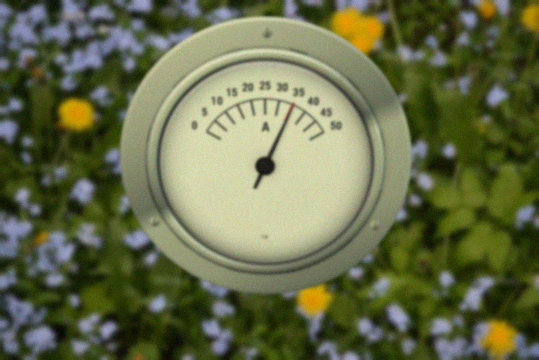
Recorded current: 35
